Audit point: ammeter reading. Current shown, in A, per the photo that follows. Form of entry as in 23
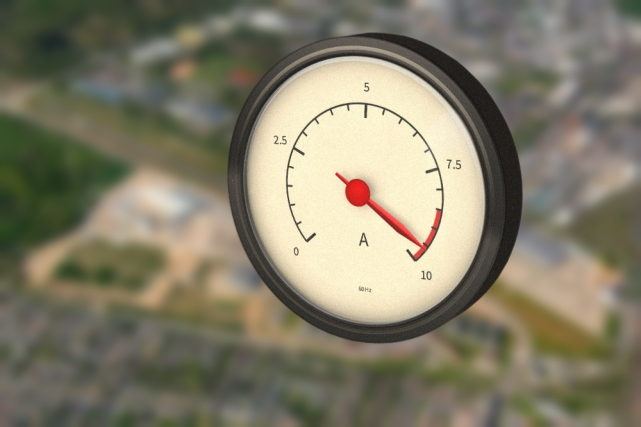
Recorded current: 9.5
